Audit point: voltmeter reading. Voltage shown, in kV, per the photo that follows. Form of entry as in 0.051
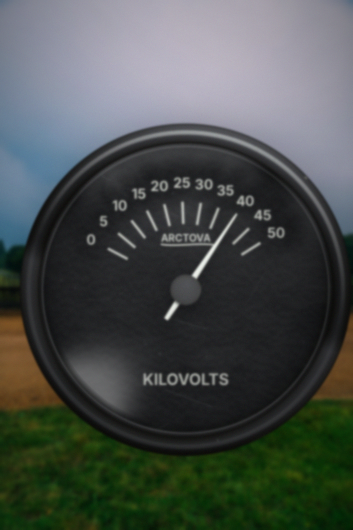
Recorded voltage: 40
